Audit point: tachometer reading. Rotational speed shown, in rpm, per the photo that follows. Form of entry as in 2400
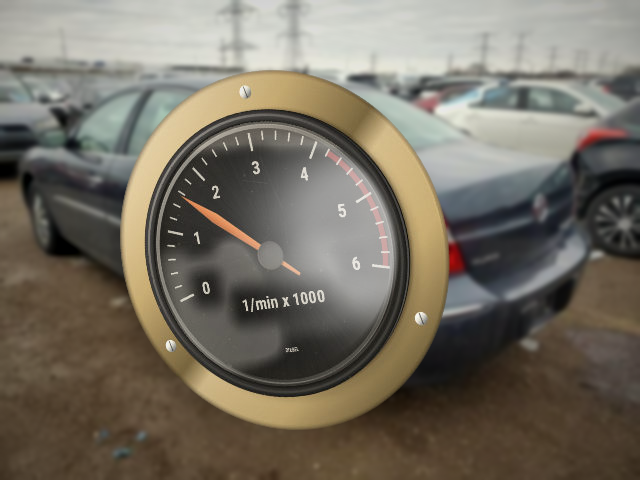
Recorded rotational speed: 1600
